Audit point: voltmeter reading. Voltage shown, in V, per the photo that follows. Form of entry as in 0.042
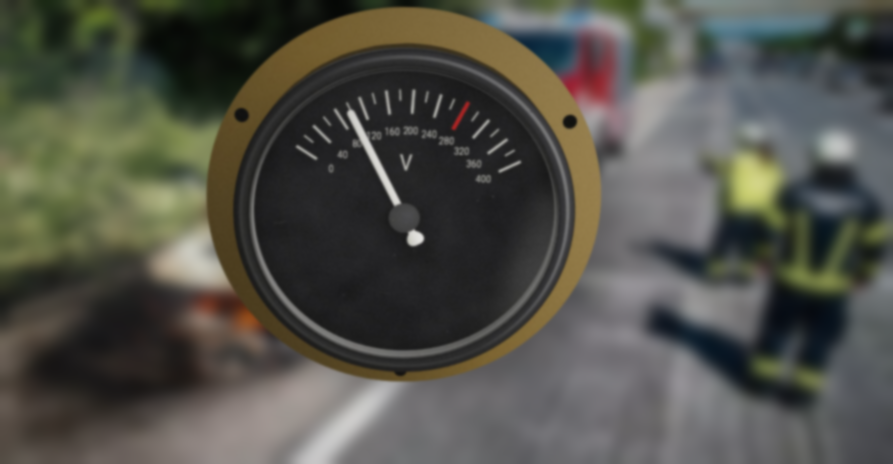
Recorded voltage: 100
